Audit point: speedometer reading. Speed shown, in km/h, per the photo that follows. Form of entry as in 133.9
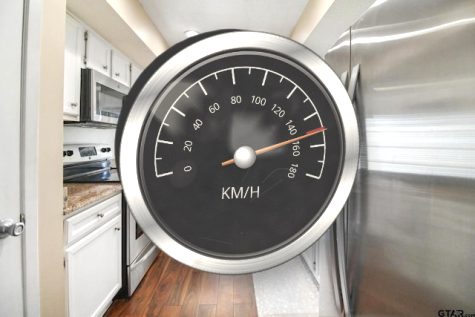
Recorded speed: 150
